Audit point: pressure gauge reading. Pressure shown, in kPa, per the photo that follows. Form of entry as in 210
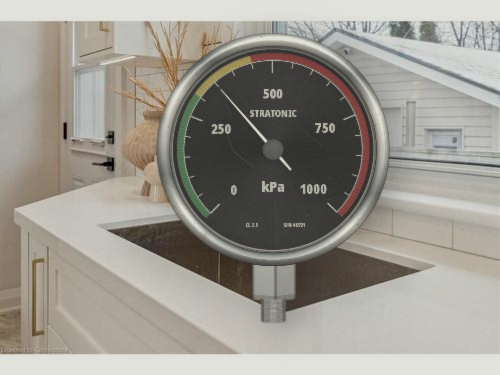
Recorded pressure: 350
